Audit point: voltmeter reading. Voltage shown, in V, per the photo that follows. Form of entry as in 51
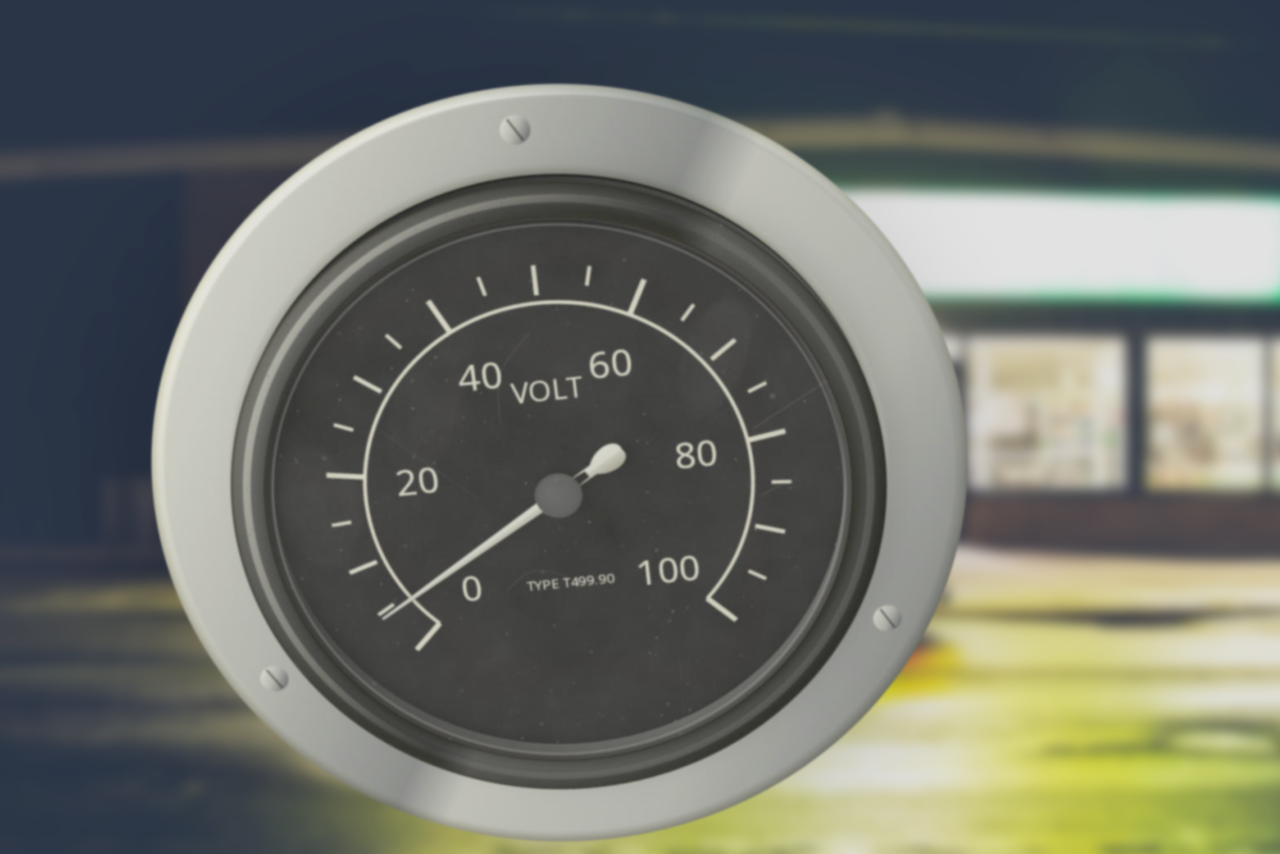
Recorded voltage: 5
